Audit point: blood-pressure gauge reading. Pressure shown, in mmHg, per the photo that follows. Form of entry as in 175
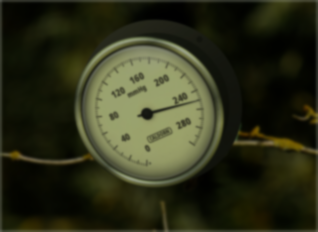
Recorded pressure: 250
